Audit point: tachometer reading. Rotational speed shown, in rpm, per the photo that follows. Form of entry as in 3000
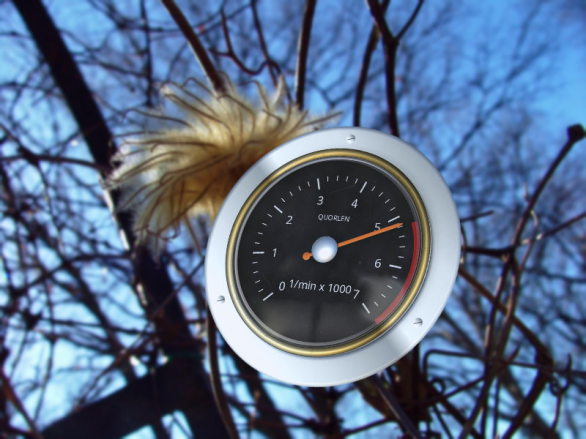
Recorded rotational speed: 5200
